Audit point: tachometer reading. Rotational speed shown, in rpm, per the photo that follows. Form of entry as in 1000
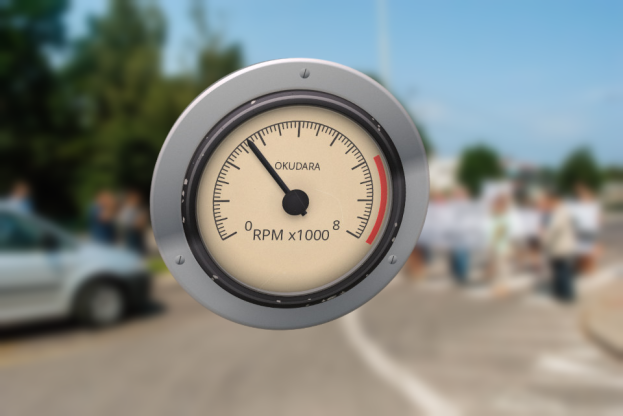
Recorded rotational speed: 2700
